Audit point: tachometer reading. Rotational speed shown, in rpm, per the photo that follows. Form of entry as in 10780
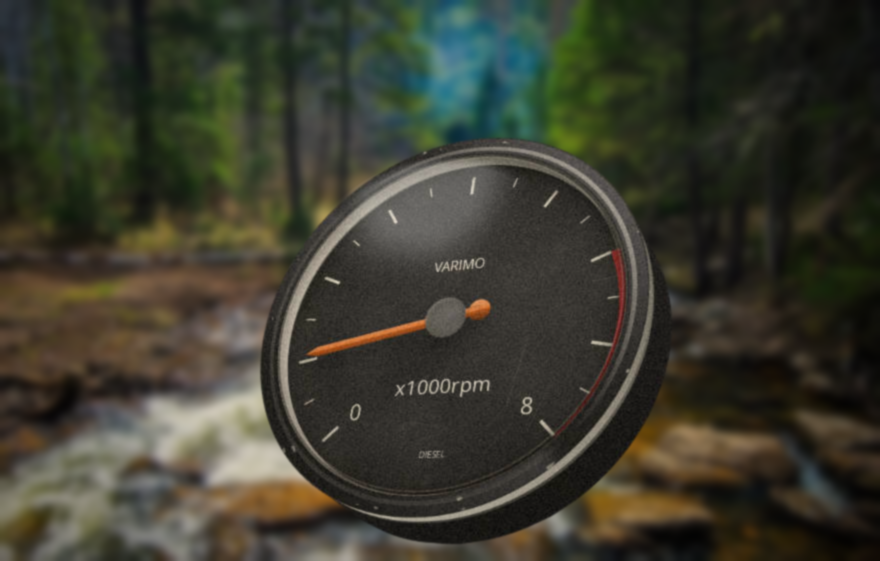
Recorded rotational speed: 1000
